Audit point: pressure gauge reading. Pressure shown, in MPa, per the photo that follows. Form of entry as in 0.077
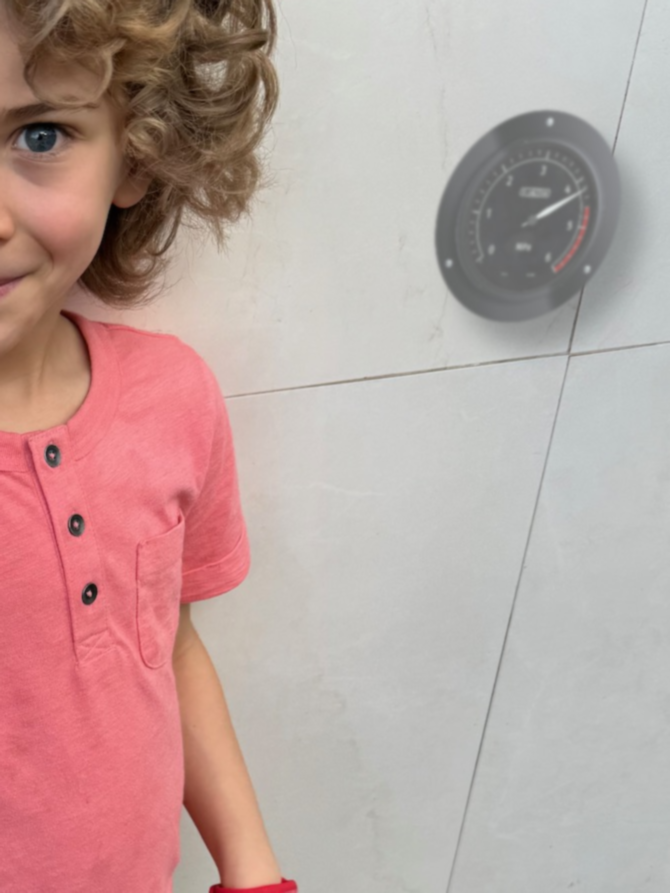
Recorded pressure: 4.2
